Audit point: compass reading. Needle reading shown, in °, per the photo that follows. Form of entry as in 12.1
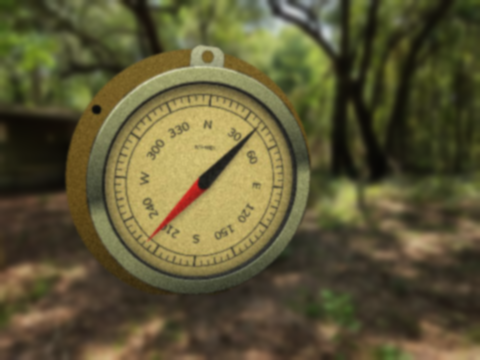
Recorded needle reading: 220
